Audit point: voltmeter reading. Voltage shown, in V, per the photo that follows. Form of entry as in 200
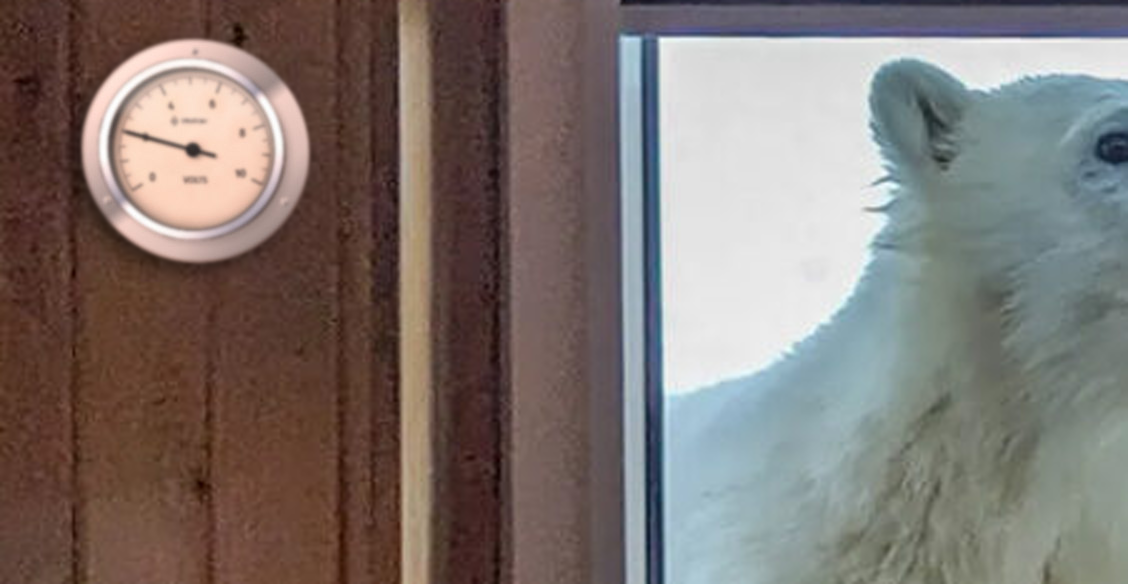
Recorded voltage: 2
